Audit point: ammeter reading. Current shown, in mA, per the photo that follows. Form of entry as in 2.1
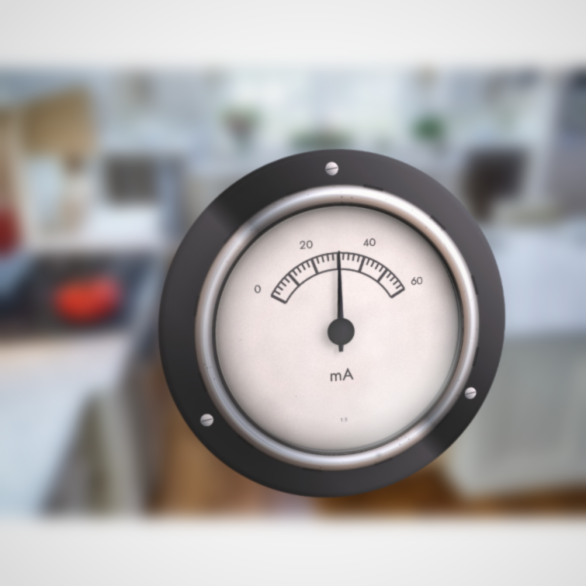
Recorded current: 30
